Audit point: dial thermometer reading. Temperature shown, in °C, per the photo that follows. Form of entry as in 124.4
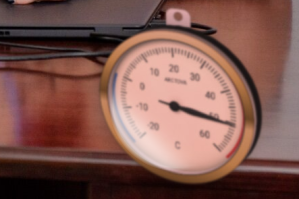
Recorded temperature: 50
